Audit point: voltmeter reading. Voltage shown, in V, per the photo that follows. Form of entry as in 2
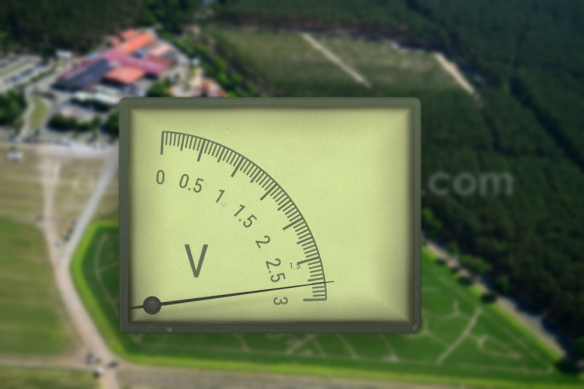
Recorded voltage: 2.8
